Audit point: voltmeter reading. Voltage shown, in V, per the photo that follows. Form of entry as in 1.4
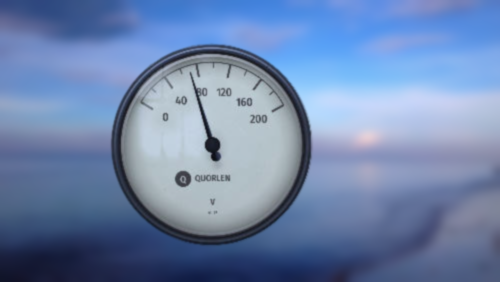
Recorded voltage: 70
